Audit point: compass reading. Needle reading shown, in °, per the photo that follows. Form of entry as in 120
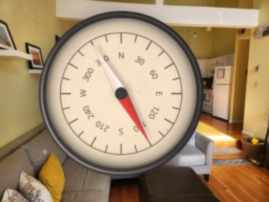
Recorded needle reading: 150
